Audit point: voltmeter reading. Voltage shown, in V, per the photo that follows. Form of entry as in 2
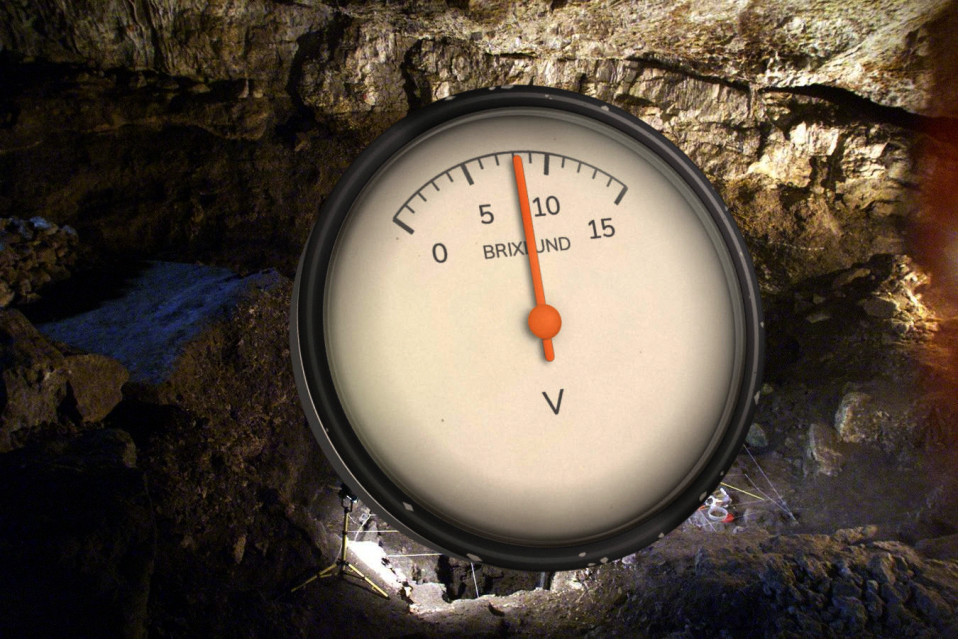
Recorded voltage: 8
